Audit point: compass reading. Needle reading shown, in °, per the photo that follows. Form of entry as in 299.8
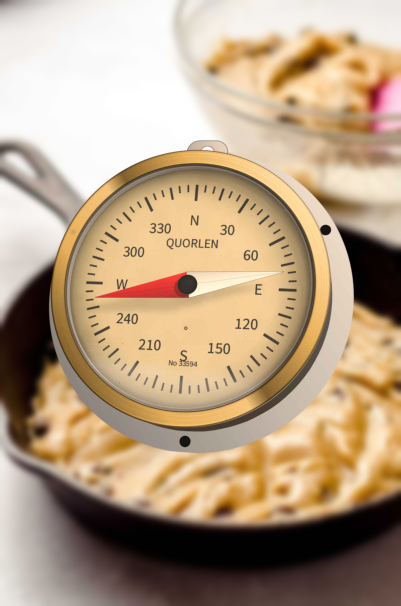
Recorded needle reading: 260
